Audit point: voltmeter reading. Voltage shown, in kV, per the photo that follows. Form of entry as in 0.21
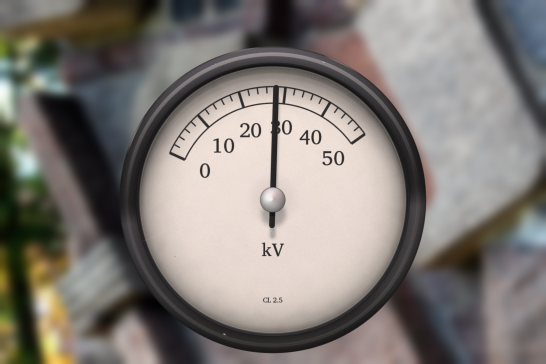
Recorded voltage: 28
